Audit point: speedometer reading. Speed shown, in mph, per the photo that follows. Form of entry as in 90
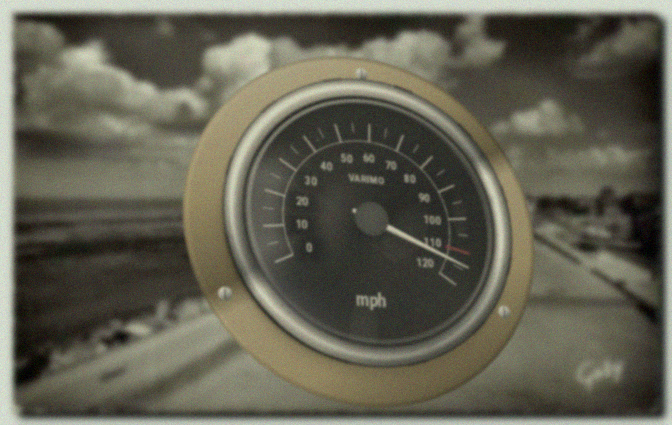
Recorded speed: 115
